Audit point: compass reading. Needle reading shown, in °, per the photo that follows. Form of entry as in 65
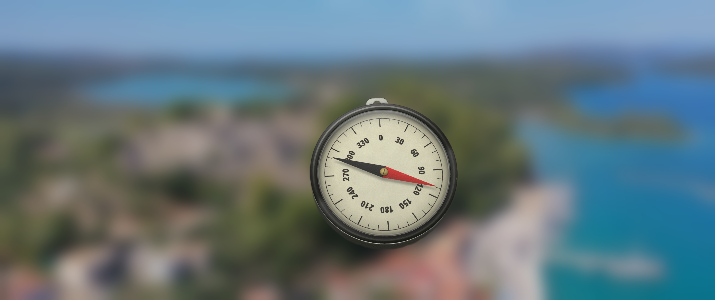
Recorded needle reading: 110
